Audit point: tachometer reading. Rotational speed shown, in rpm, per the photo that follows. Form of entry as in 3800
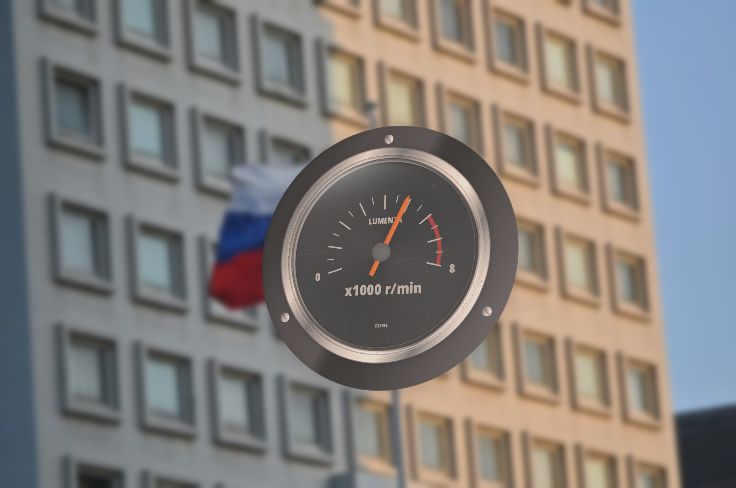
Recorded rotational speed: 5000
